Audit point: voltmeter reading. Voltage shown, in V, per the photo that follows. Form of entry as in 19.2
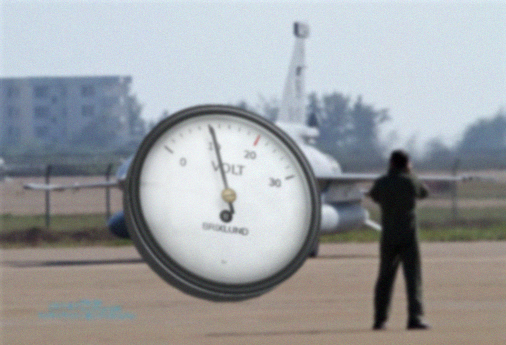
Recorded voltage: 10
